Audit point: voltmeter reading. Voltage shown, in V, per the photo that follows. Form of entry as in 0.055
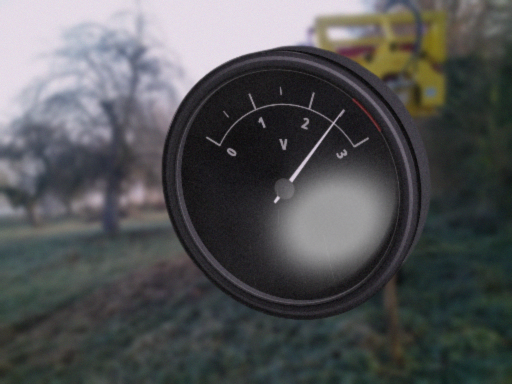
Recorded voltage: 2.5
